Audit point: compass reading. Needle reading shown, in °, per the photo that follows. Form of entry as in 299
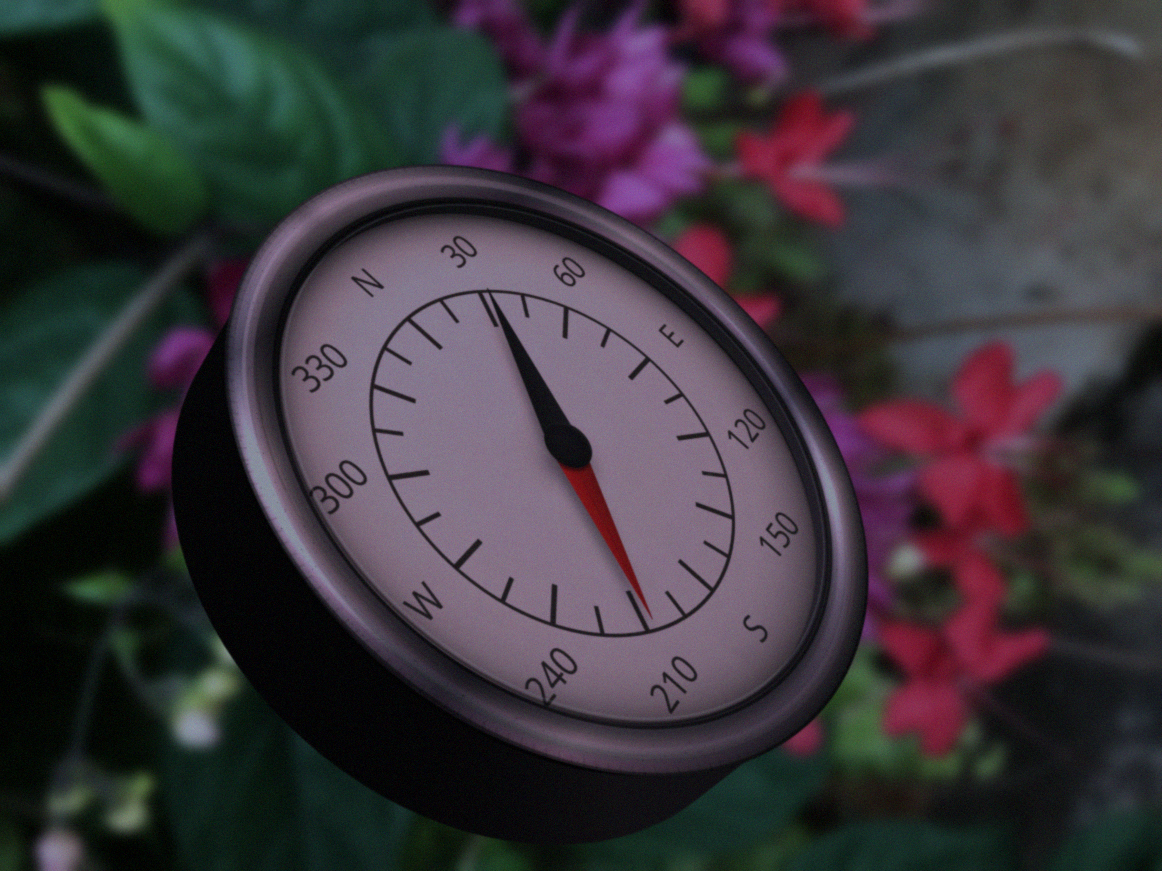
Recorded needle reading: 210
